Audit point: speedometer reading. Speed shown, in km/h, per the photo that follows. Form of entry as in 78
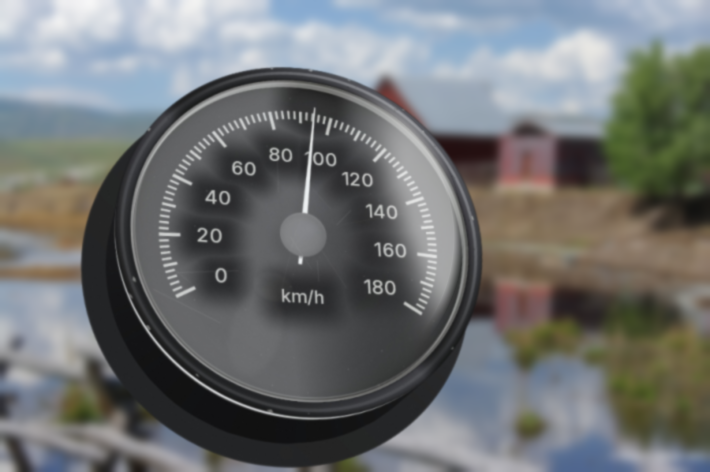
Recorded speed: 94
